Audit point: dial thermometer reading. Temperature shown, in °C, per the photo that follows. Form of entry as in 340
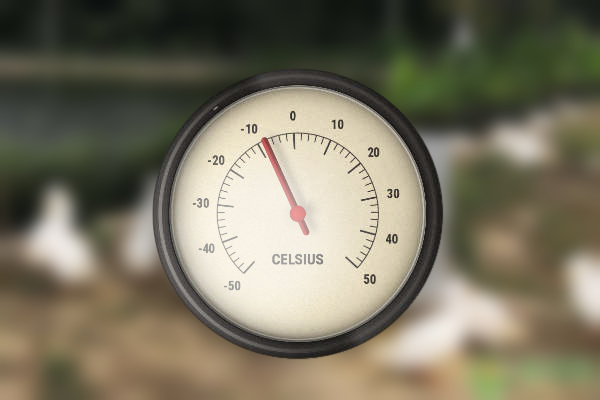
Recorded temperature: -8
